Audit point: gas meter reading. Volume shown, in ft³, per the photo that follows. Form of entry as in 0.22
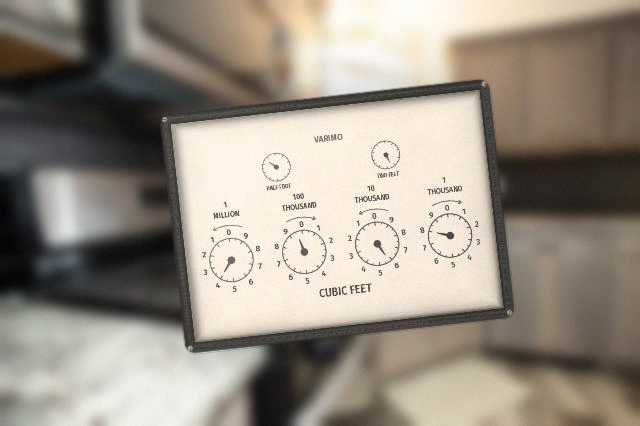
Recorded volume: 395800
